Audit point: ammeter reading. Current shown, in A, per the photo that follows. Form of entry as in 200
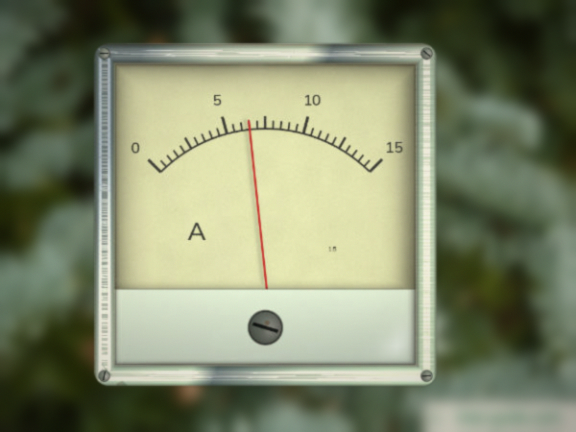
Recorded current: 6.5
